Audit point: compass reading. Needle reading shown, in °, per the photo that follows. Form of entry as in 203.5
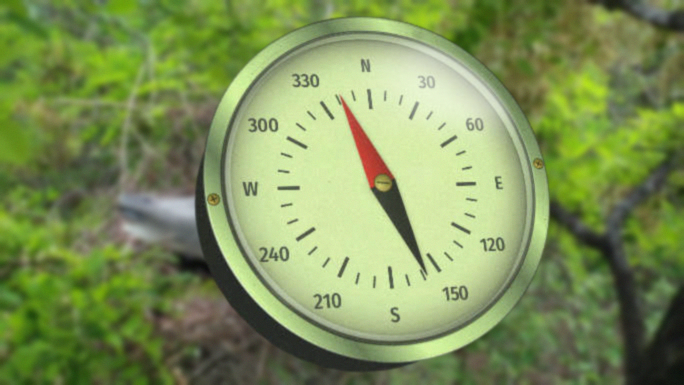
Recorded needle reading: 340
